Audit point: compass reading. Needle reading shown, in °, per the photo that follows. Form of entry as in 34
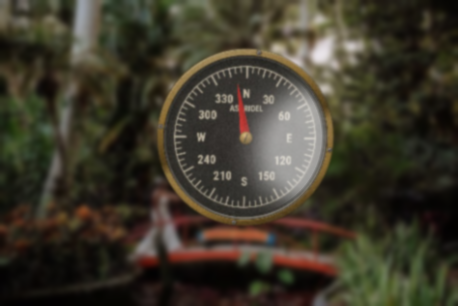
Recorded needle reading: 350
